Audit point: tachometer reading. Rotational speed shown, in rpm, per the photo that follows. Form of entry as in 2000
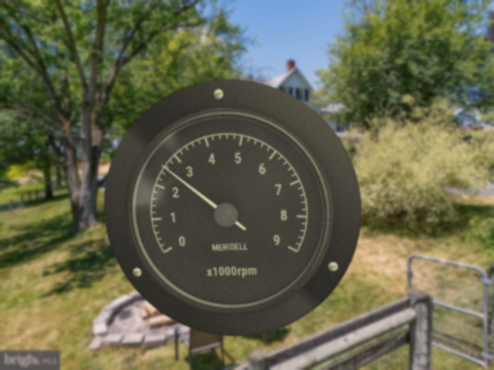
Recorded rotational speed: 2600
